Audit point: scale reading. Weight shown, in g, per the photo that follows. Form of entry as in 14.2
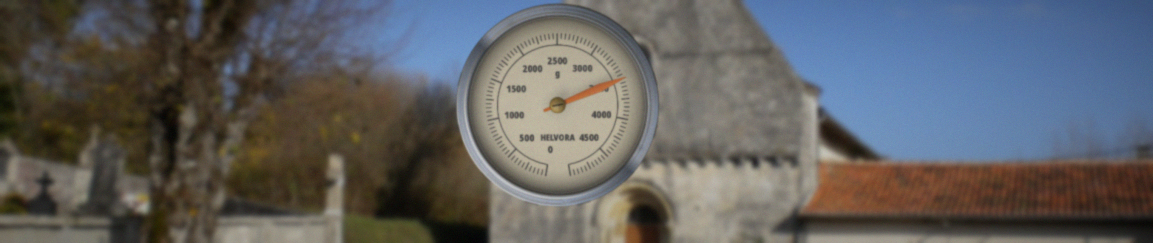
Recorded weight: 3500
